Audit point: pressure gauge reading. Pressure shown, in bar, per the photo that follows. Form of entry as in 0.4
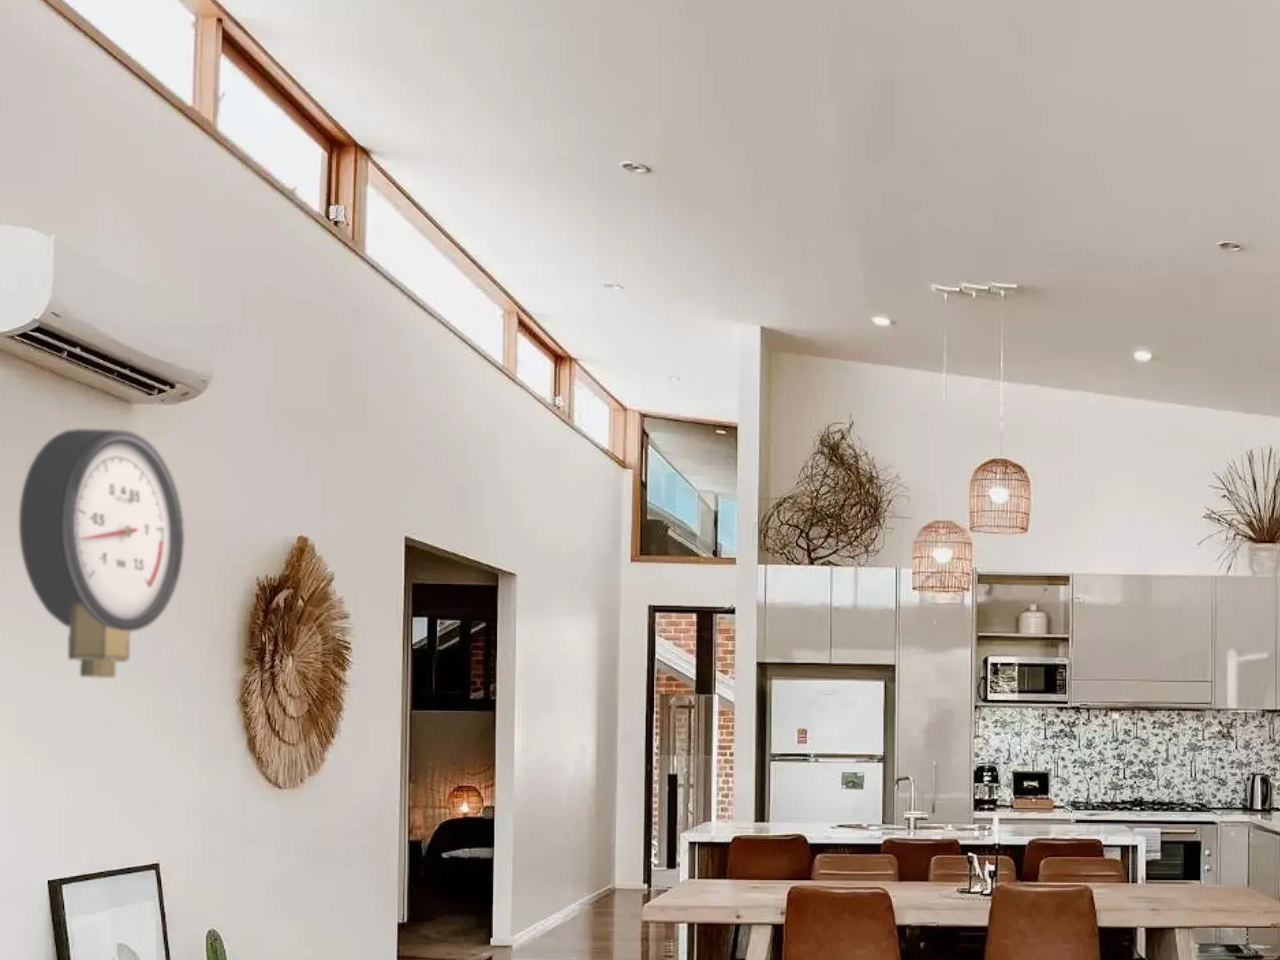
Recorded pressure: -0.7
